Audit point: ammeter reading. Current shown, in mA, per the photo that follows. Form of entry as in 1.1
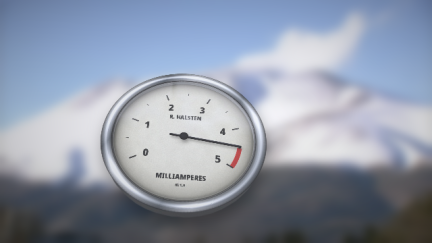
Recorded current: 4.5
